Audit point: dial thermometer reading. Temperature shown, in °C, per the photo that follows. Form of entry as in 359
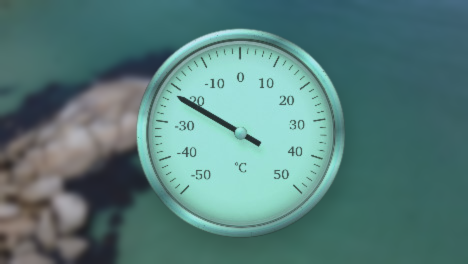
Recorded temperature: -22
